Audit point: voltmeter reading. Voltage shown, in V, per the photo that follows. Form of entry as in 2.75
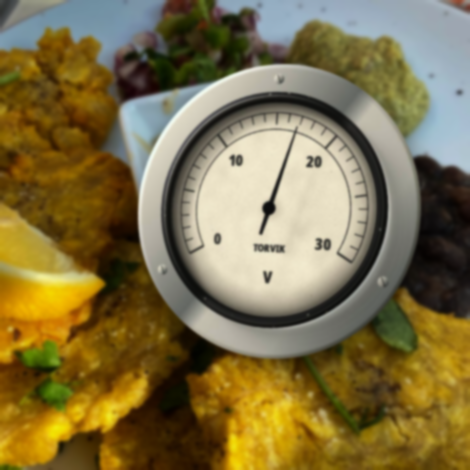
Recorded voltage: 17
